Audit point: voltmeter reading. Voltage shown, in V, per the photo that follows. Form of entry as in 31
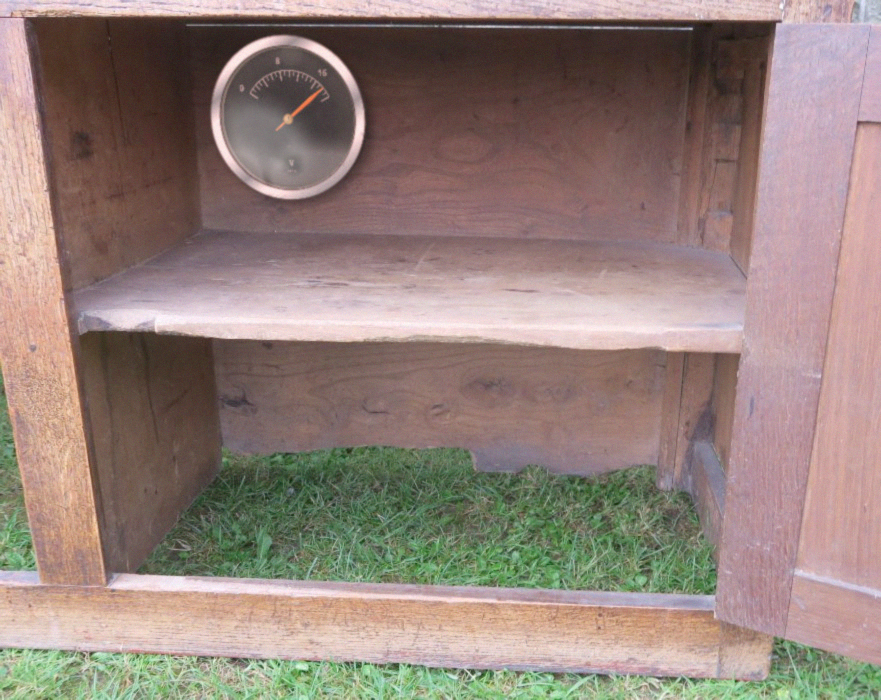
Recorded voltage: 18
